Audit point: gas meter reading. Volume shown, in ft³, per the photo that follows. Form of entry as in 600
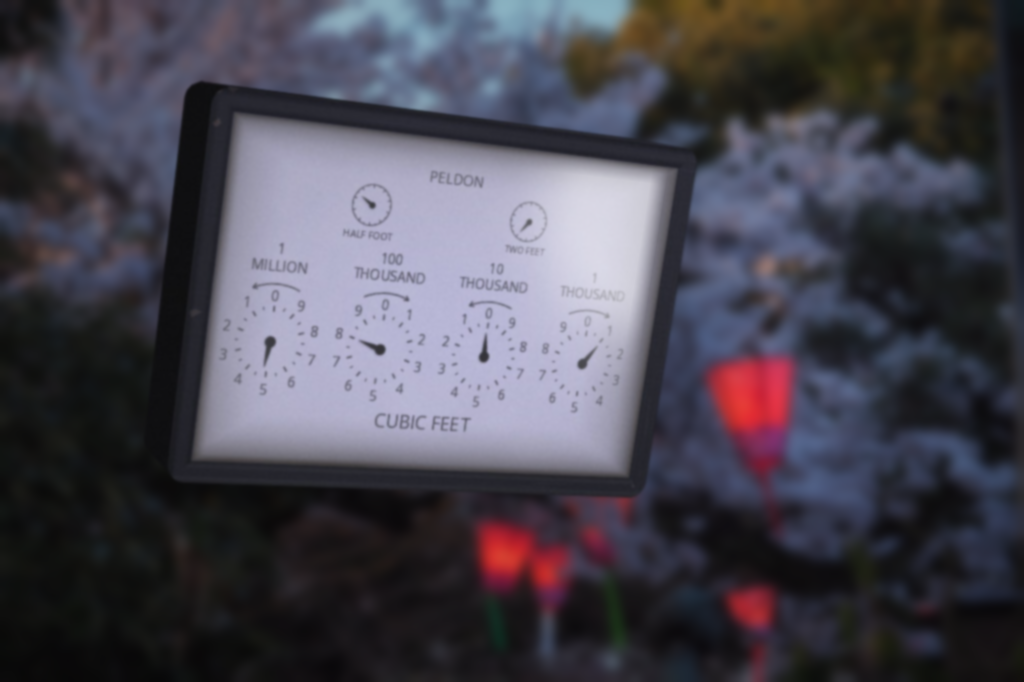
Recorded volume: 480100
